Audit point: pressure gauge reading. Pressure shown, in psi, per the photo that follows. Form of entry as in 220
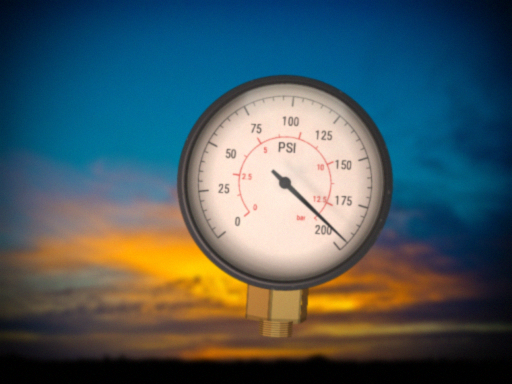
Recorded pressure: 195
